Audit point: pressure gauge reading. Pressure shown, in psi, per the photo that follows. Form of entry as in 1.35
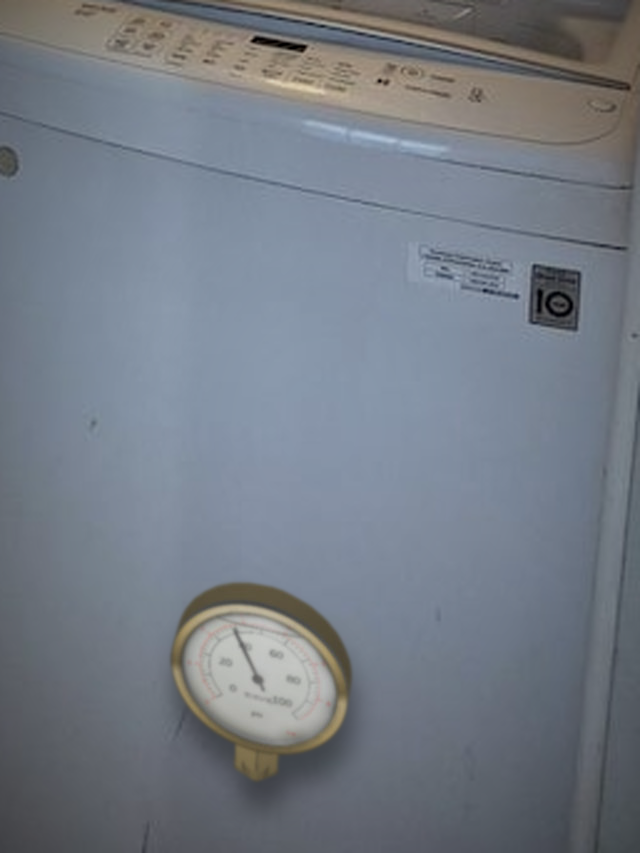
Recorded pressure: 40
